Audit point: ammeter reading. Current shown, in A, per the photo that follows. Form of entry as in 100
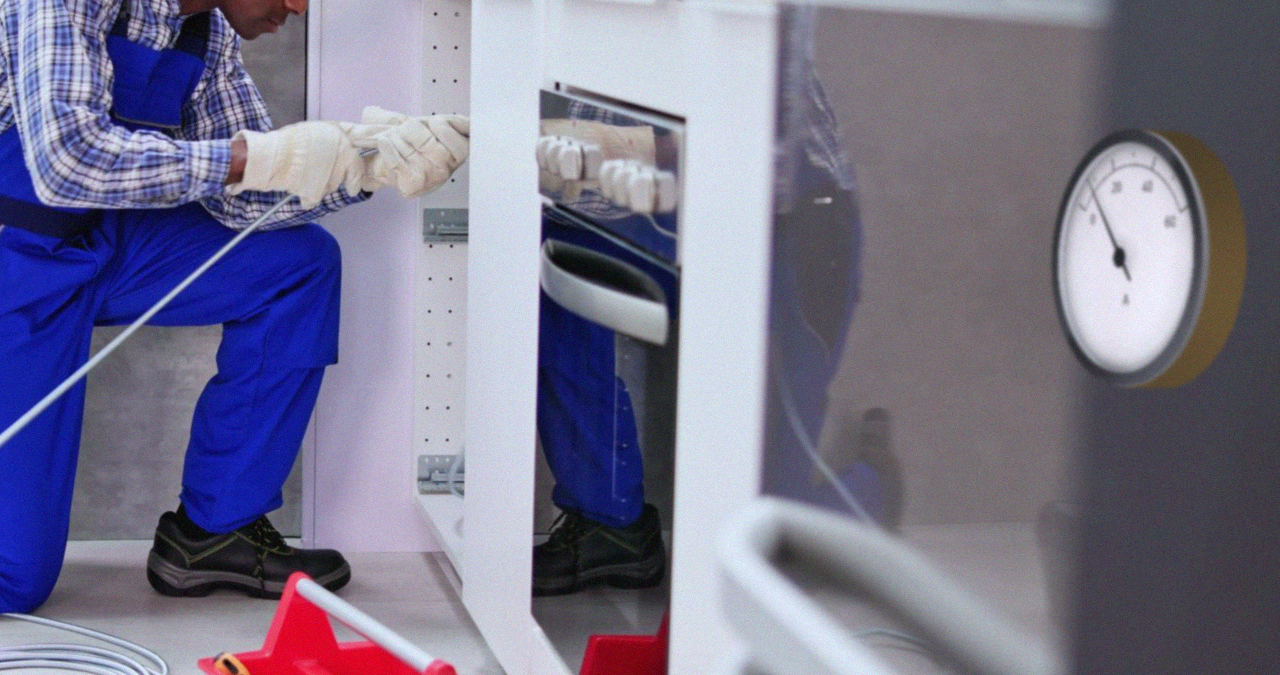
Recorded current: 10
